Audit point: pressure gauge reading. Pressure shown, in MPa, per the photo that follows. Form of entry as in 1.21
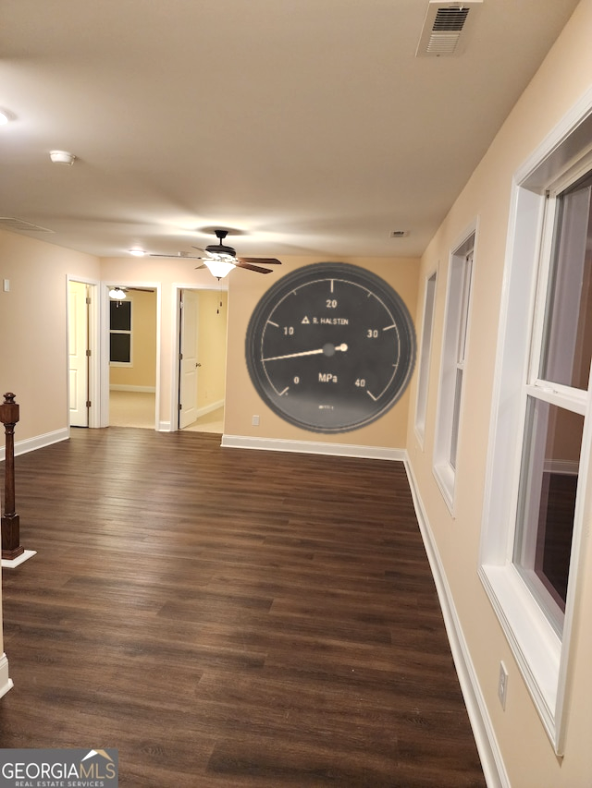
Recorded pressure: 5
